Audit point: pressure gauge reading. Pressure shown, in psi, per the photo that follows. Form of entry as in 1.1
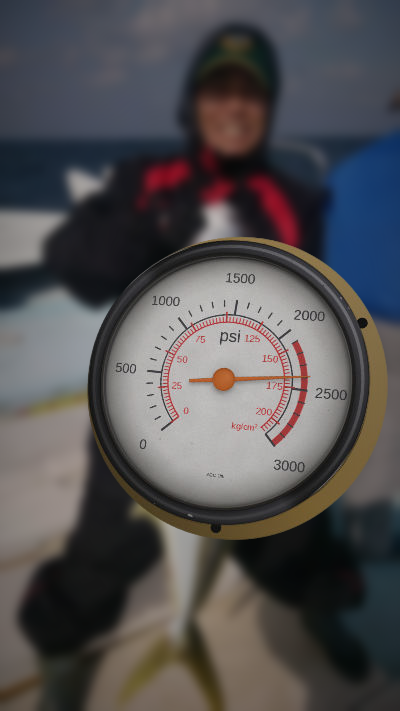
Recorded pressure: 2400
